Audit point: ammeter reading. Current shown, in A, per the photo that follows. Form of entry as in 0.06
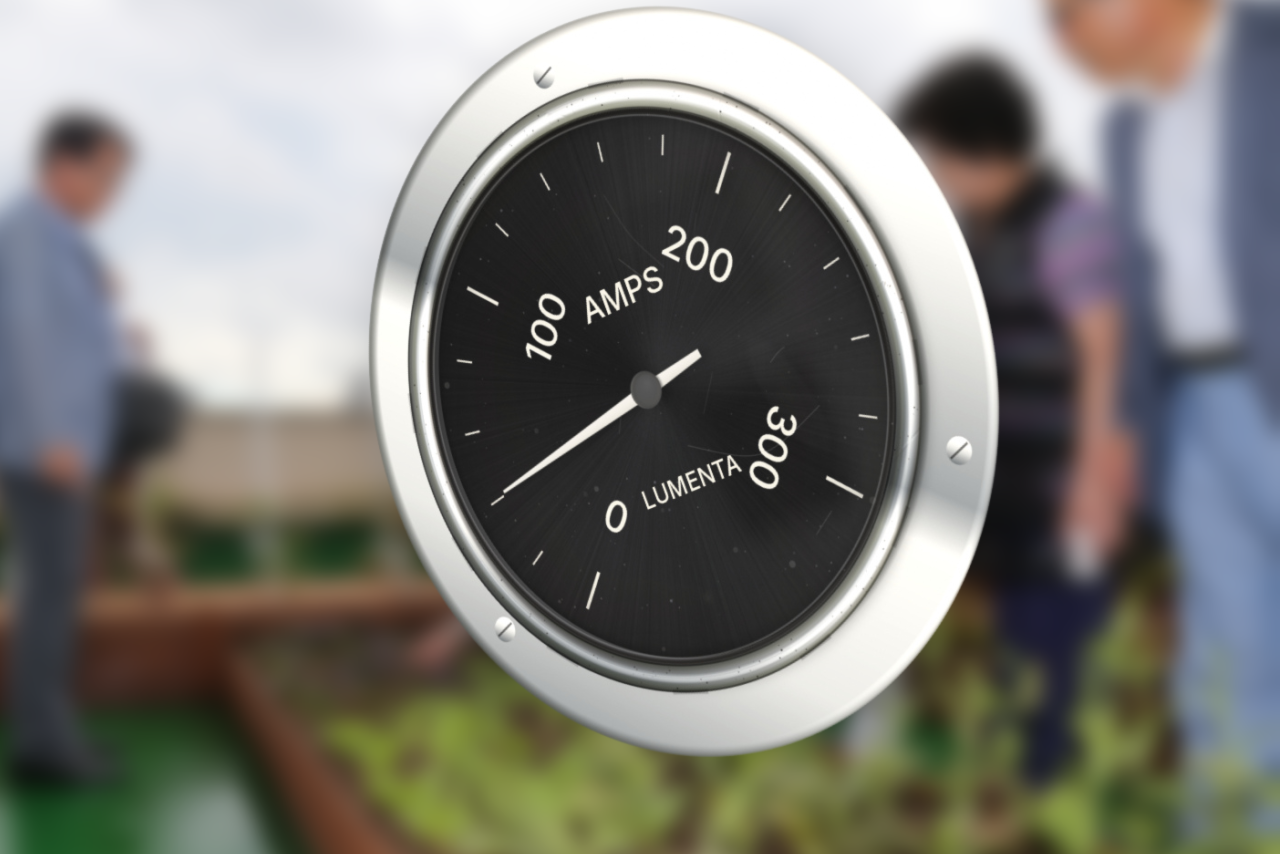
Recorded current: 40
